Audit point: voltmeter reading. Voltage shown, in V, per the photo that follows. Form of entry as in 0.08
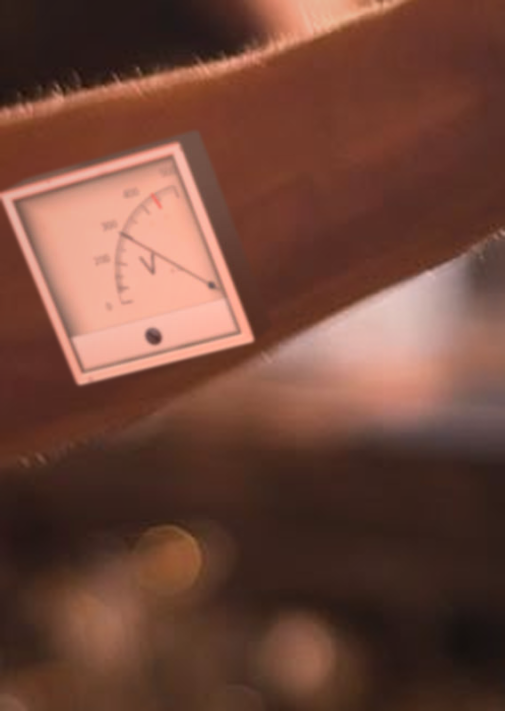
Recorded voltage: 300
